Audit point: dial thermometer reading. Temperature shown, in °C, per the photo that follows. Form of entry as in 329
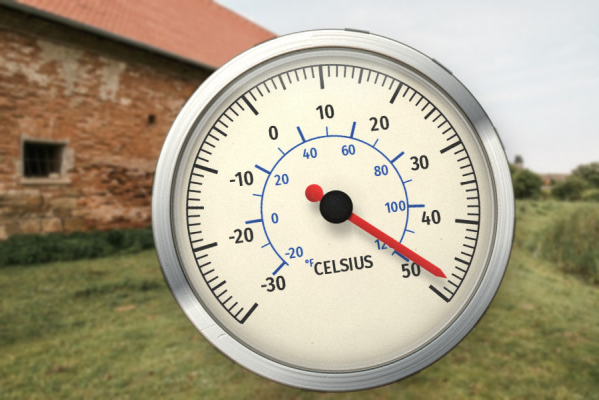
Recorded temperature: 48
